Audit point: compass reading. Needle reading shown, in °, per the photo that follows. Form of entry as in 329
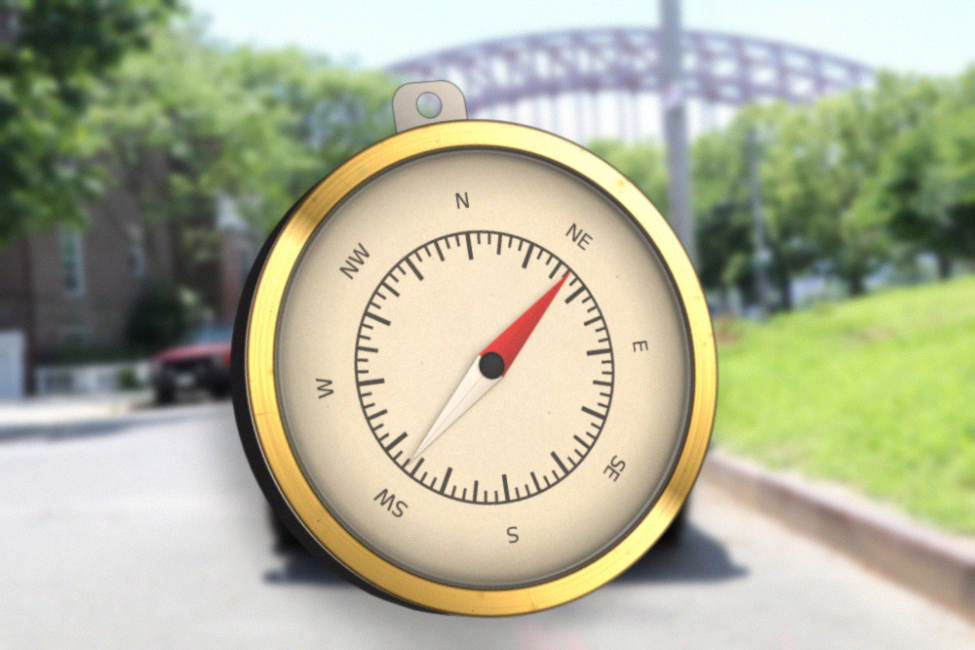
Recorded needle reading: 50
